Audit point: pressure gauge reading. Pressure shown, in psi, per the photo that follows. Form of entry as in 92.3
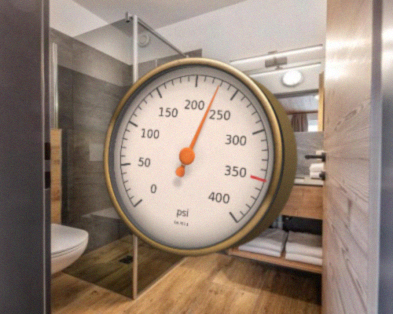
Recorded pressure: 230
